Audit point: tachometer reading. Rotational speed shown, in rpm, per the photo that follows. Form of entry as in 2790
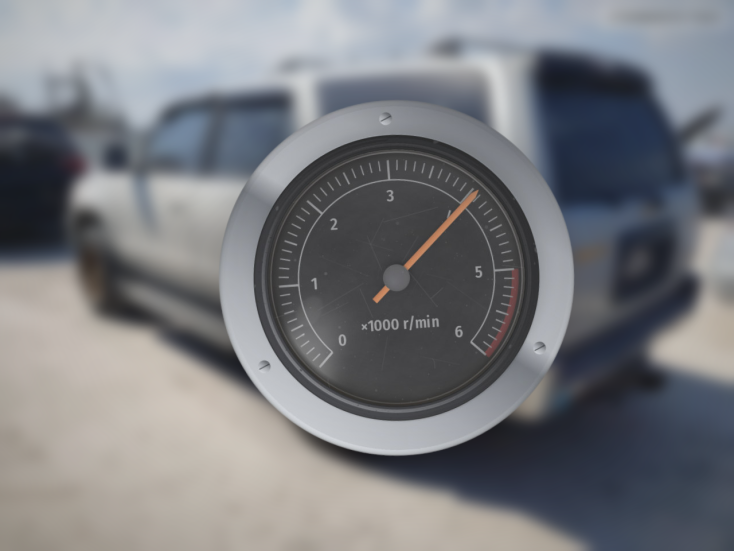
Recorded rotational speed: 4050
